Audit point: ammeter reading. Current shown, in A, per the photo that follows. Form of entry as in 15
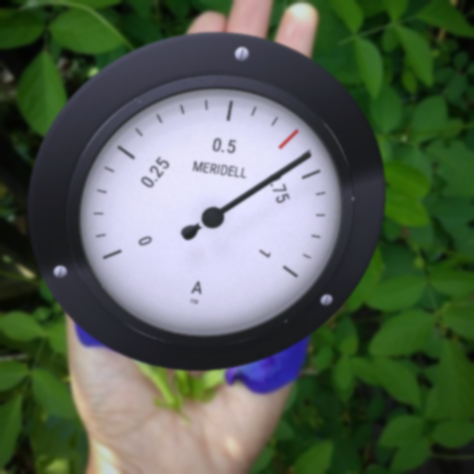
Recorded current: 0.7
